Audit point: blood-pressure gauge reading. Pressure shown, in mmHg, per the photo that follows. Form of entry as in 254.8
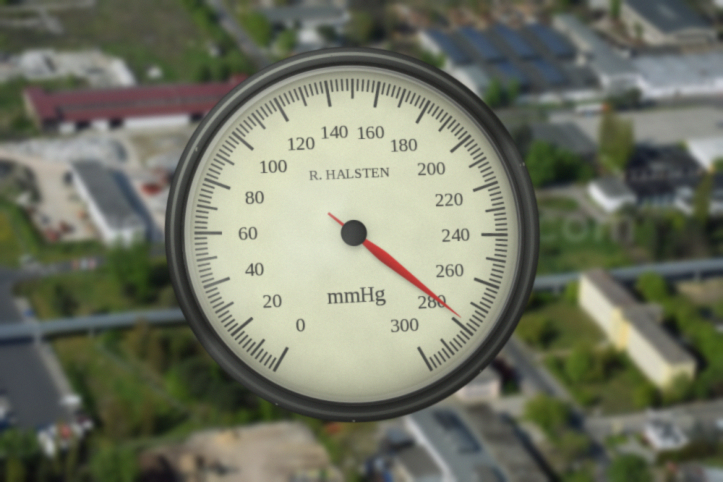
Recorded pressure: 278
